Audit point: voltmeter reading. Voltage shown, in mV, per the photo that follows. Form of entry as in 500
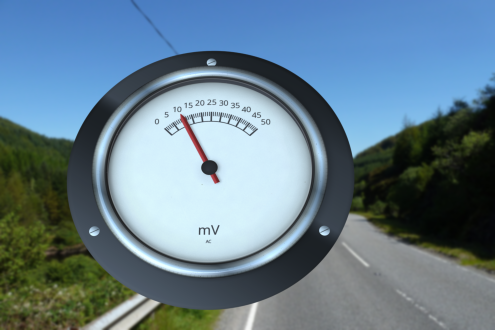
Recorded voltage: 10
